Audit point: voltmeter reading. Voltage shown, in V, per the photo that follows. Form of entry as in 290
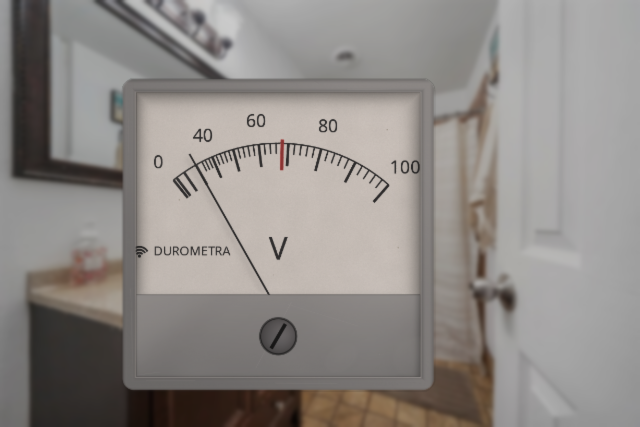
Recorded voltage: 30
